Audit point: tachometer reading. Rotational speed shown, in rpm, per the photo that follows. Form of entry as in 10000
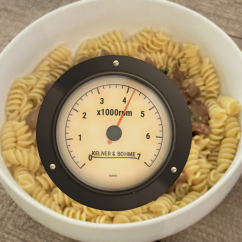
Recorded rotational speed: 4200
